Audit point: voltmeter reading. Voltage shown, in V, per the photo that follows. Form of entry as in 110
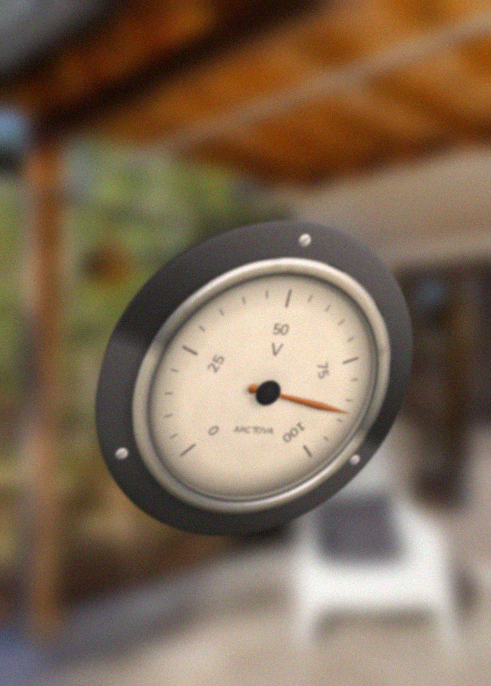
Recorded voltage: 87.5
